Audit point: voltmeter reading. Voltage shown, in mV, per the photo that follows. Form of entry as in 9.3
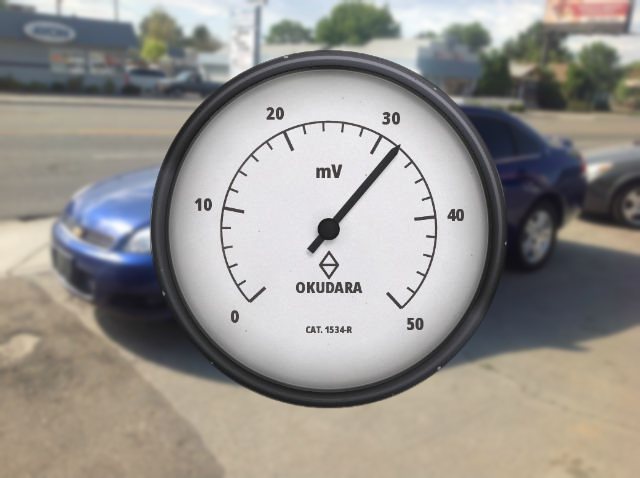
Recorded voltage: 32
